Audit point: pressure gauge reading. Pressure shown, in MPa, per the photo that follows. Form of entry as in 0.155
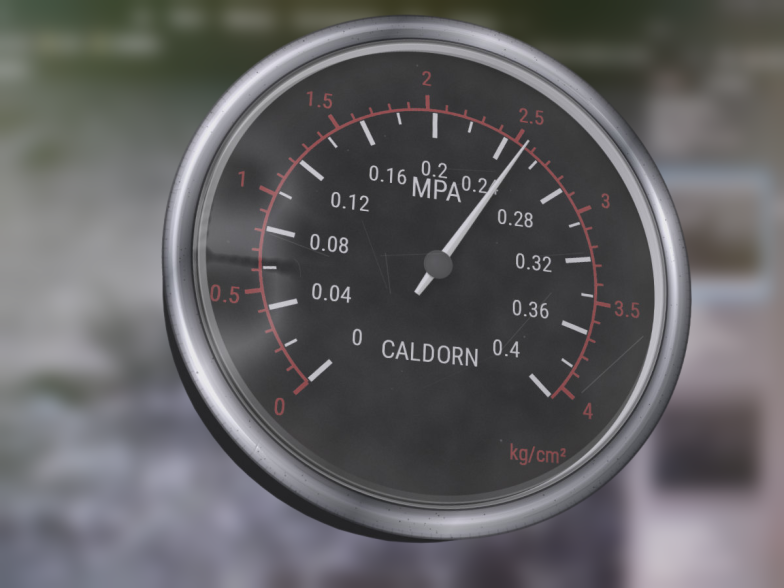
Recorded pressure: 0.25
